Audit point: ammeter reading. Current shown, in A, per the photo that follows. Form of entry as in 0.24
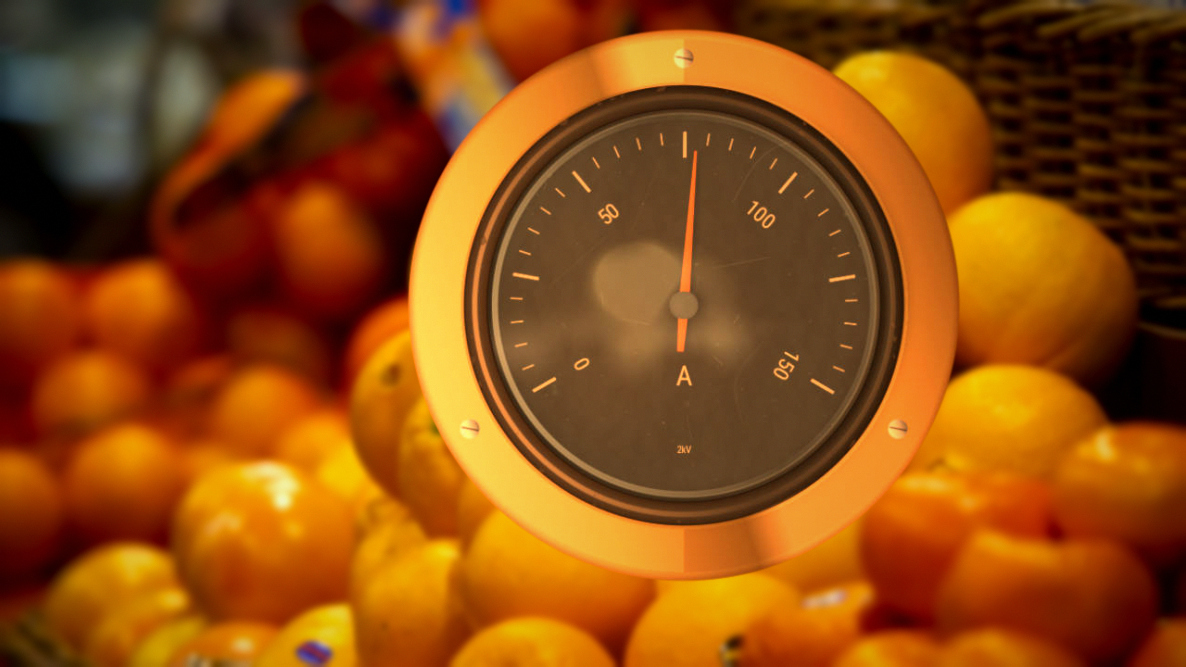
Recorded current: 77.5
